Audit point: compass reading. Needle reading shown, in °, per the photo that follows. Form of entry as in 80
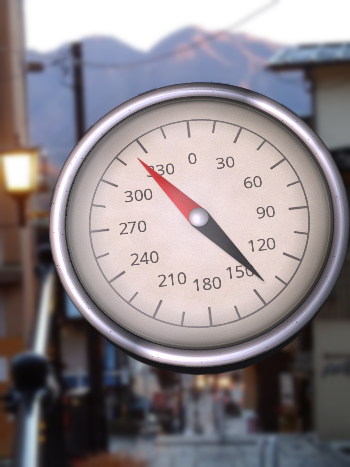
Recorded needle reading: 322.5
